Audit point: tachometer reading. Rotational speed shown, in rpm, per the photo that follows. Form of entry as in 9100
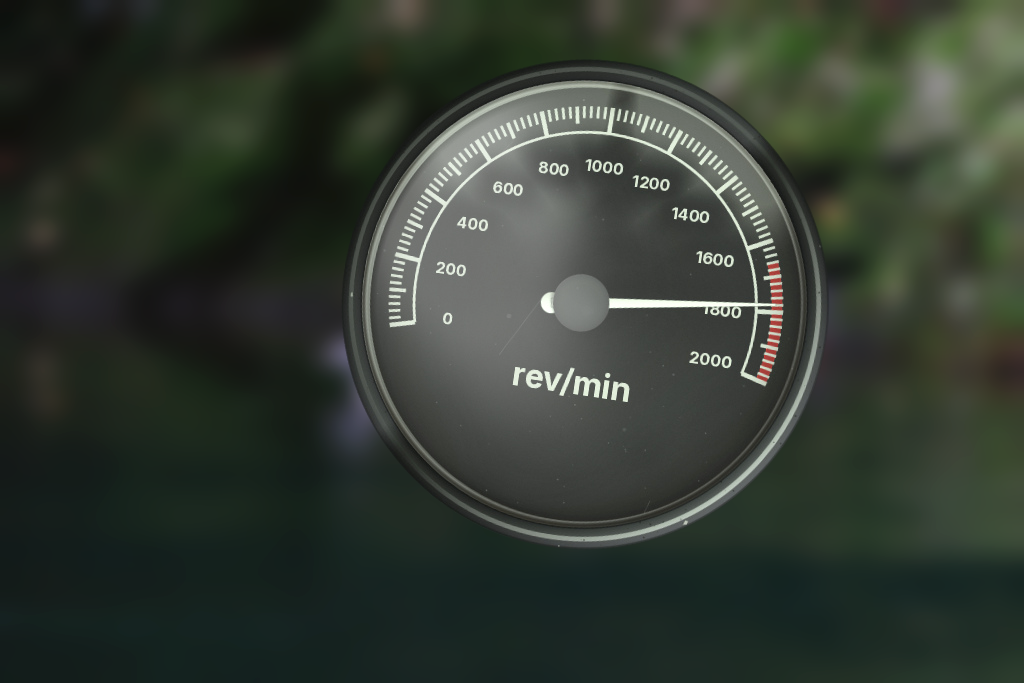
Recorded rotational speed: 1780
